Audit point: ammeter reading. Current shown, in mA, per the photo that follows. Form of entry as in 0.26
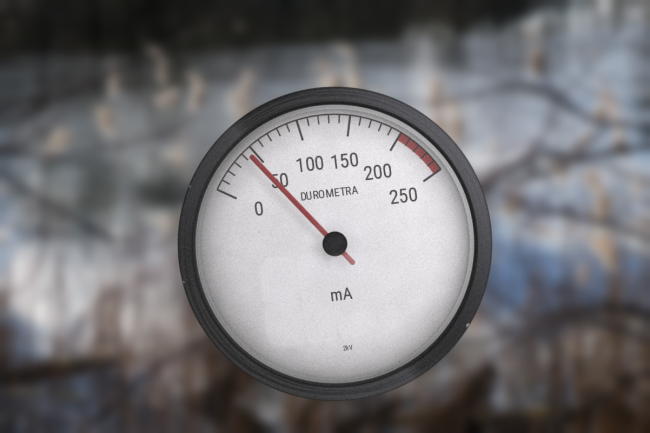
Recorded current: 45
